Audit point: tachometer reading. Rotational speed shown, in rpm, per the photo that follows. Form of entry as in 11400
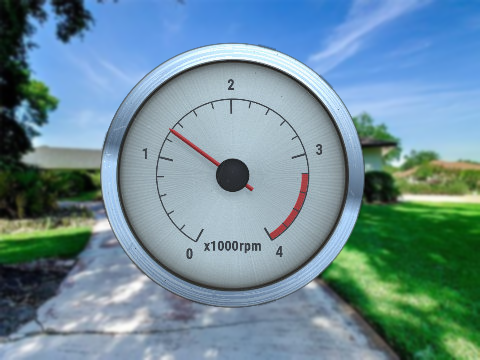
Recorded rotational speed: 1300
